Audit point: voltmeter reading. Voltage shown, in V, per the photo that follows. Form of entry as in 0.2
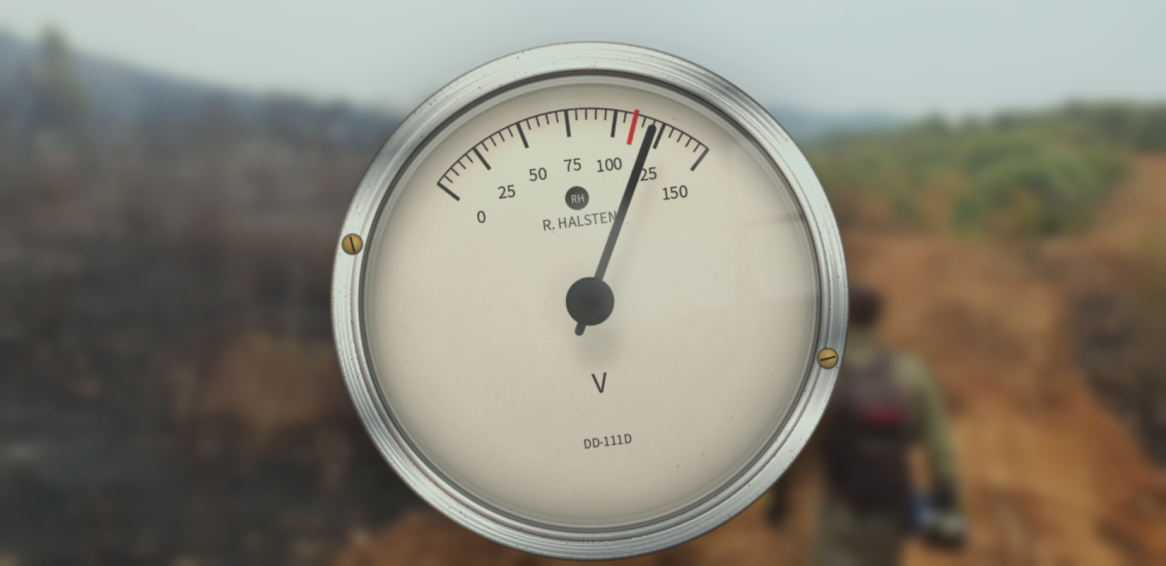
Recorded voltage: 120
